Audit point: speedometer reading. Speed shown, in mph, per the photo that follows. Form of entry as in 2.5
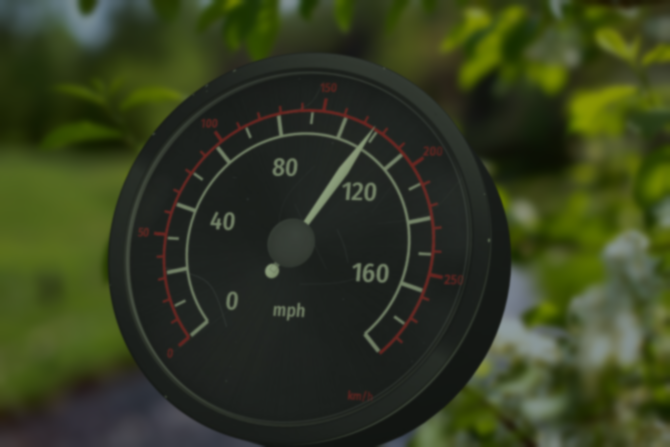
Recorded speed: 110
